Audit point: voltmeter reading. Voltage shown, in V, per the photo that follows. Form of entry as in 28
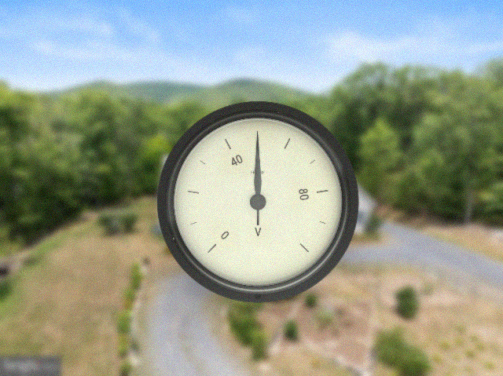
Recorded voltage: 50
